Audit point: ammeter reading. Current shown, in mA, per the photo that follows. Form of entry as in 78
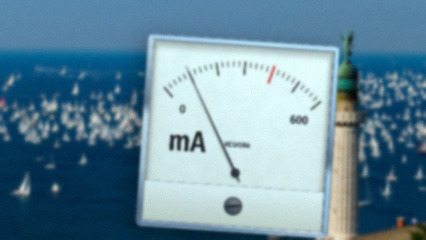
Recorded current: 100
